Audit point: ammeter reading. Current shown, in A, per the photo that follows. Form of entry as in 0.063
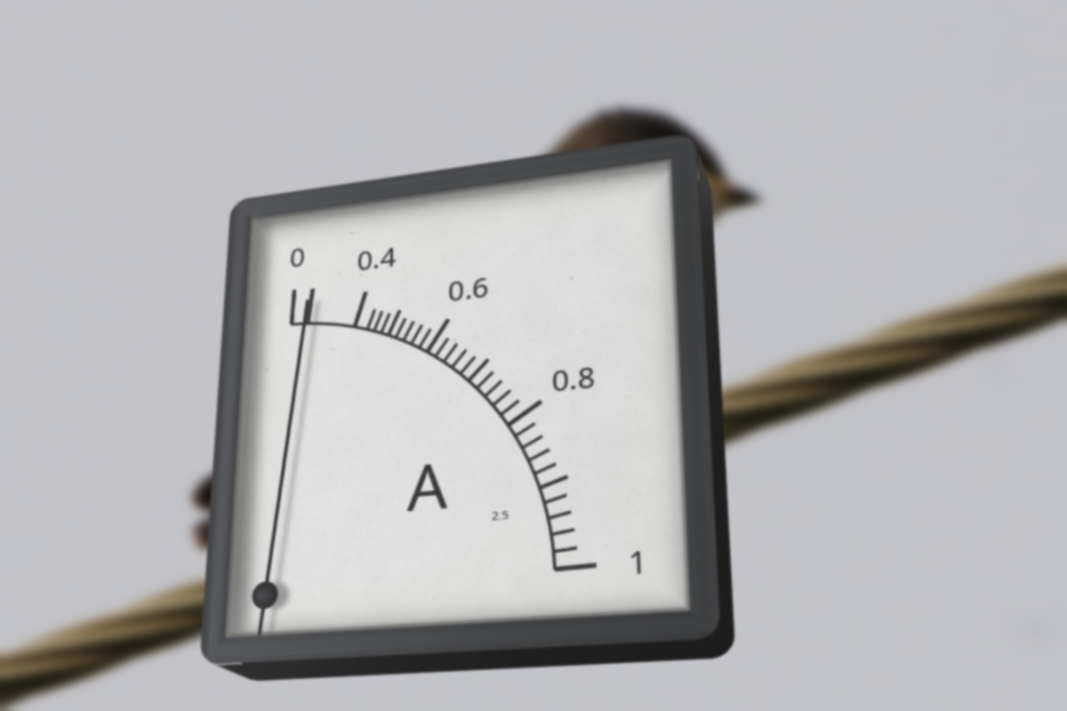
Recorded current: 0.2
